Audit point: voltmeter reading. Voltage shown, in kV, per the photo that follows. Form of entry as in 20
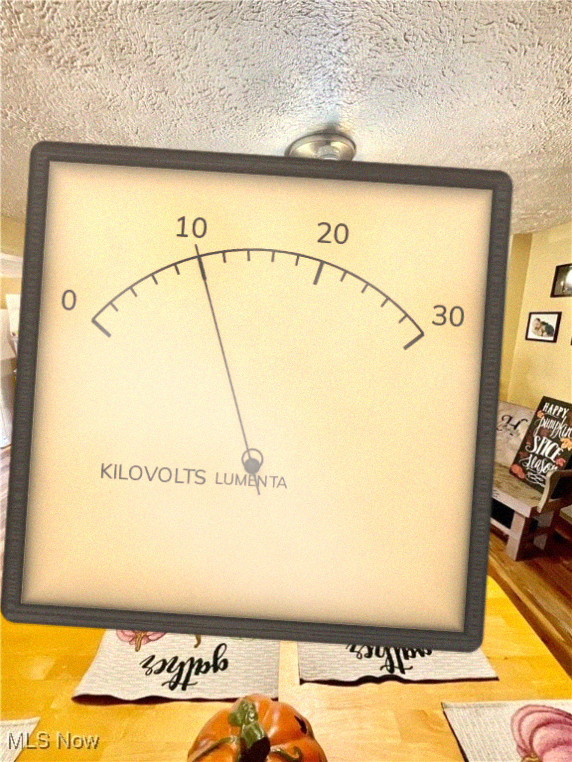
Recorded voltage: 10
